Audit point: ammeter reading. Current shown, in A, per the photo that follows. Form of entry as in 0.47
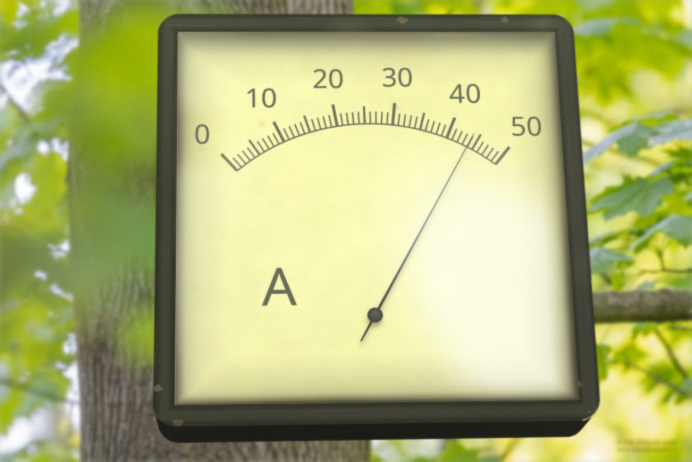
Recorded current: 44
